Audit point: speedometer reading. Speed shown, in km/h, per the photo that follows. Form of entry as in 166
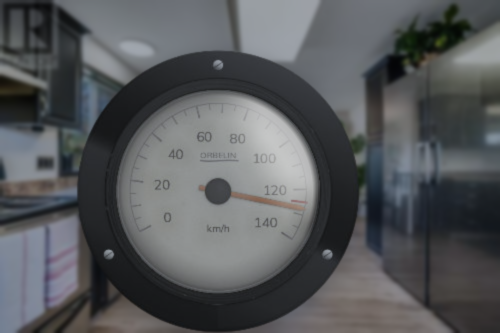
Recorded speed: 127.5
